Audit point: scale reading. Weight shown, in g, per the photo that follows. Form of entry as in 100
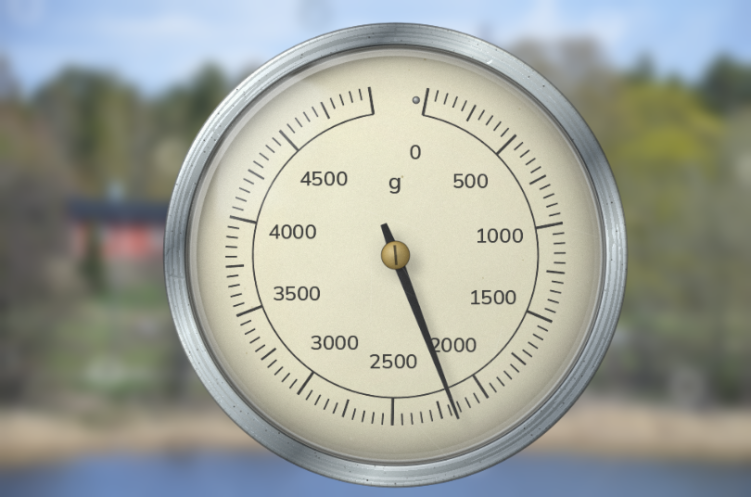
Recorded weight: 2175
